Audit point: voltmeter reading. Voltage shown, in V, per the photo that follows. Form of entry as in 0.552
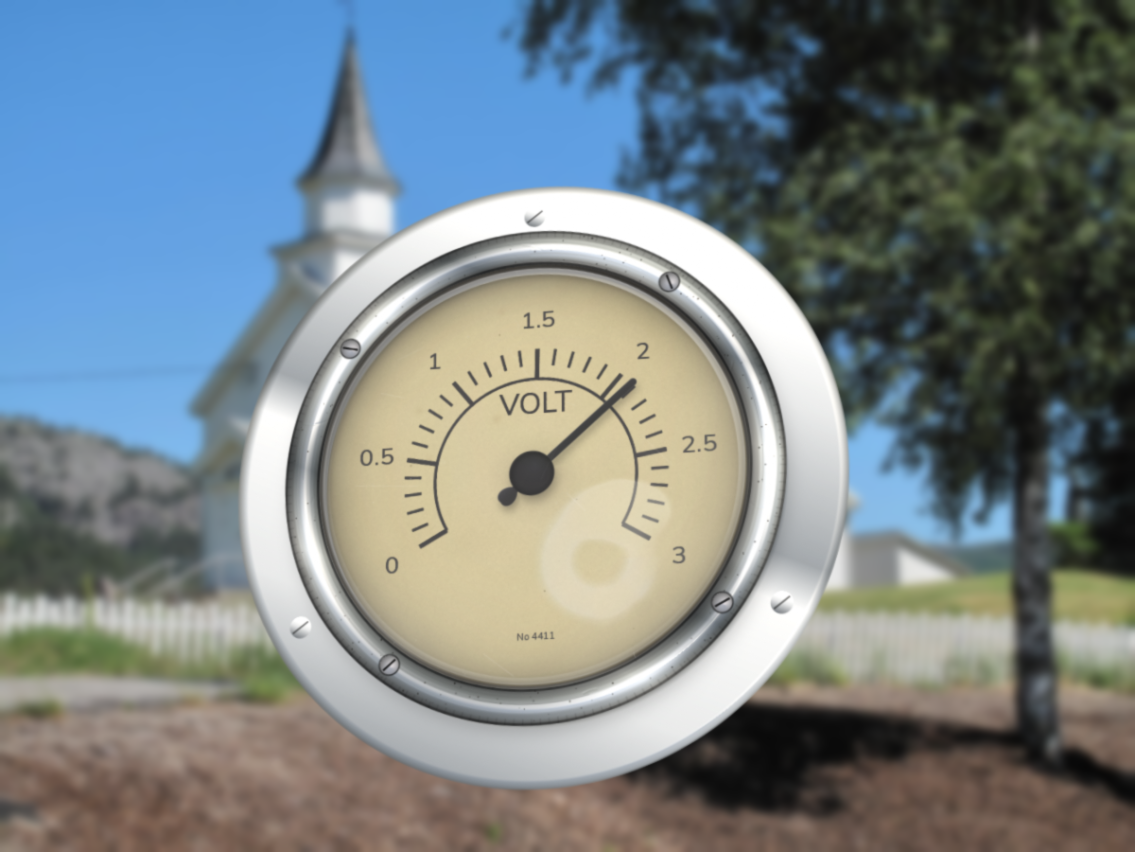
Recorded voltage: 2.1
